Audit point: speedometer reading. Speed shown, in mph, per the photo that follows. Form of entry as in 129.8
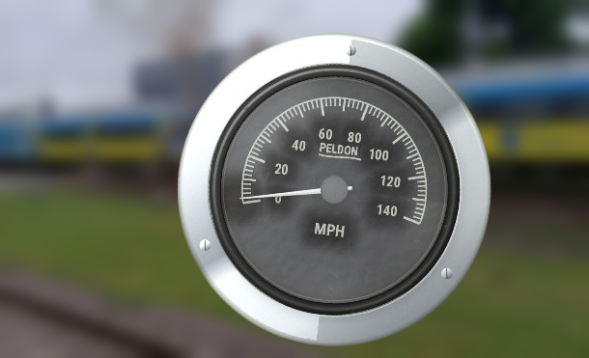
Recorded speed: 2
